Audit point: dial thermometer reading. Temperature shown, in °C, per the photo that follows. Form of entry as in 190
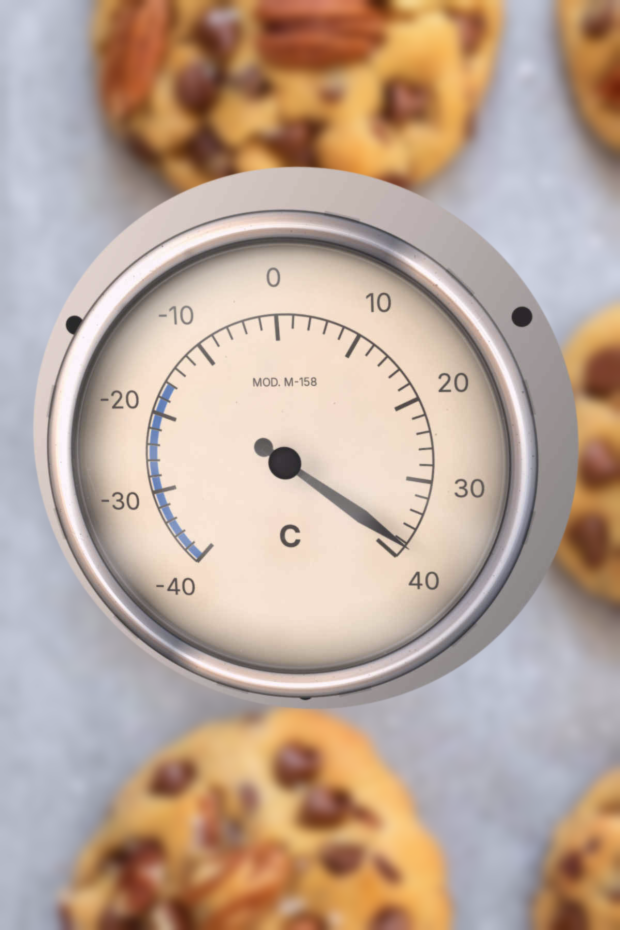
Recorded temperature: 38
